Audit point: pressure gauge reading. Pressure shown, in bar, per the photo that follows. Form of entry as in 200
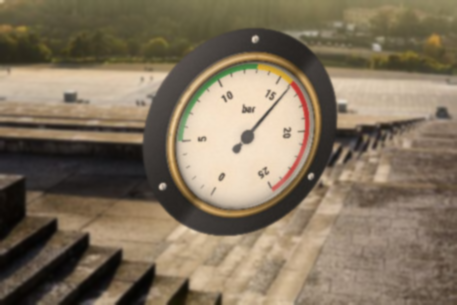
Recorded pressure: 16
